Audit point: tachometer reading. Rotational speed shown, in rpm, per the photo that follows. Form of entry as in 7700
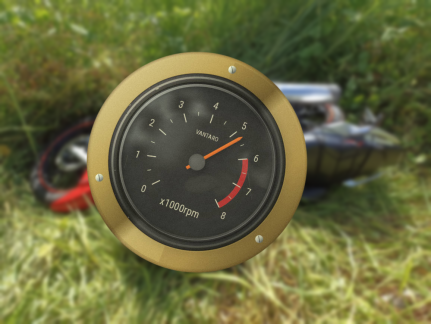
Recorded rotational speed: 5250
